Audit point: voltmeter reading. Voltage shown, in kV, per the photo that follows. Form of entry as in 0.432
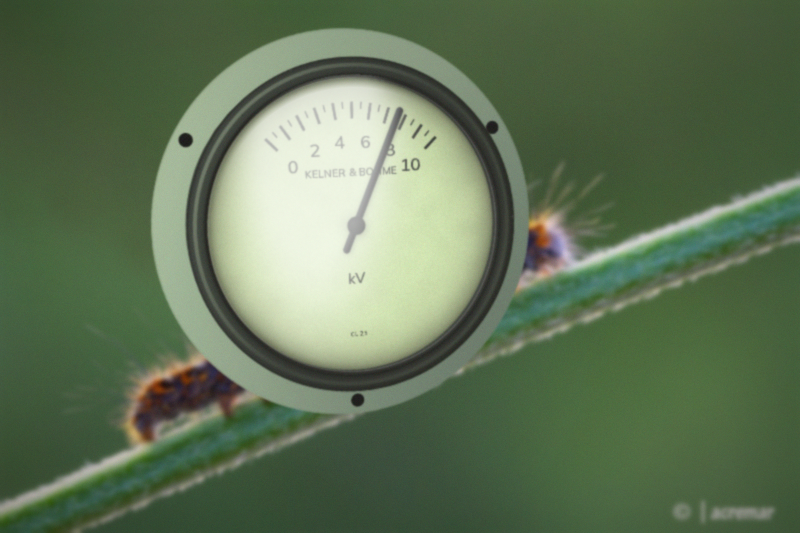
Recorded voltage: 7.5
